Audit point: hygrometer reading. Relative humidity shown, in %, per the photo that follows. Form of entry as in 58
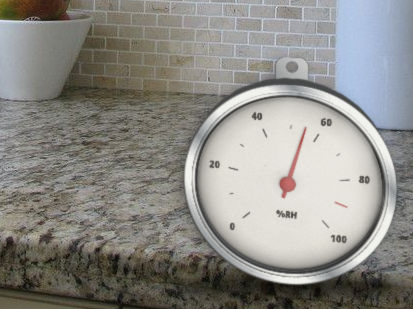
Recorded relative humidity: 55
